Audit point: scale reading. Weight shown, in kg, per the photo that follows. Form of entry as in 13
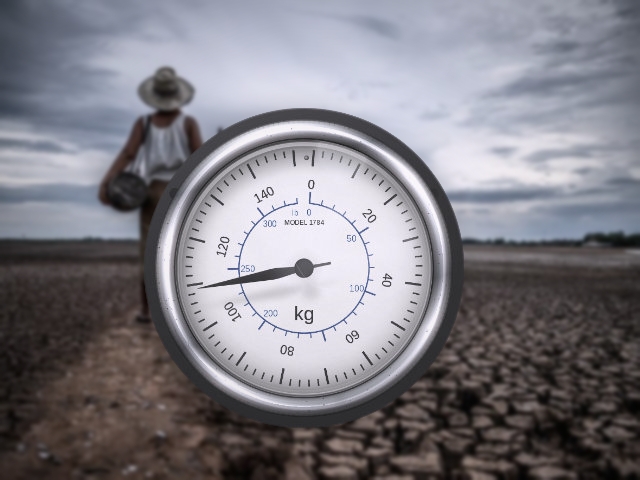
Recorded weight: 109
